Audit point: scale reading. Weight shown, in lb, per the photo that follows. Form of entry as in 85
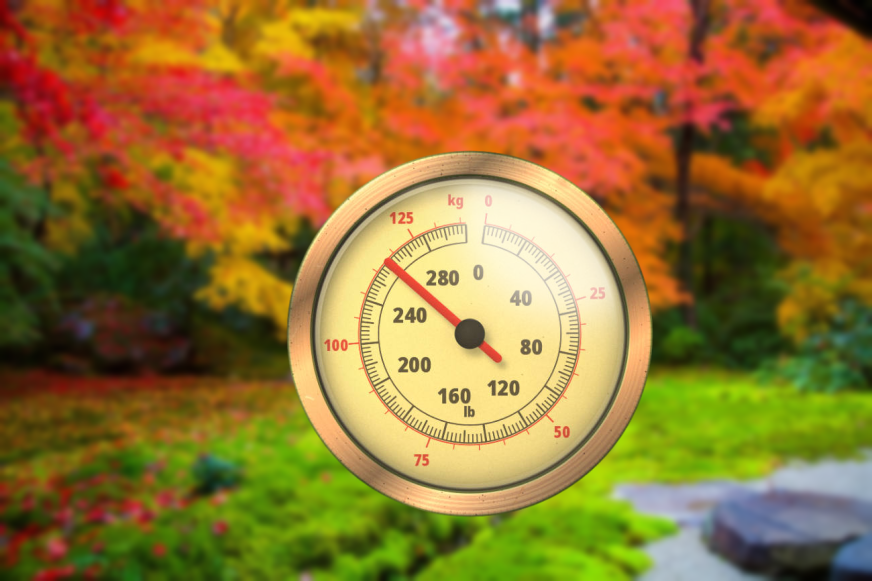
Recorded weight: 260
